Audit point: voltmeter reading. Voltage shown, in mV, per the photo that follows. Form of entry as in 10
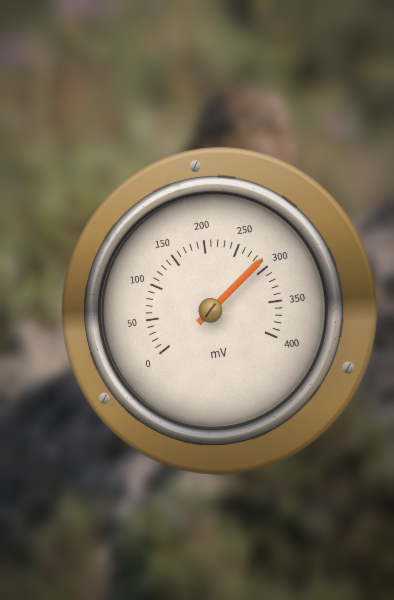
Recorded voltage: 290
